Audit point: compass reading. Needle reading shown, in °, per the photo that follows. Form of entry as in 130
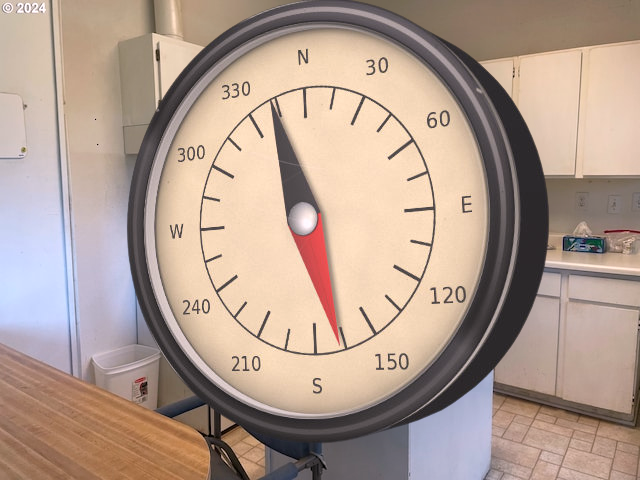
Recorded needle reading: 165
